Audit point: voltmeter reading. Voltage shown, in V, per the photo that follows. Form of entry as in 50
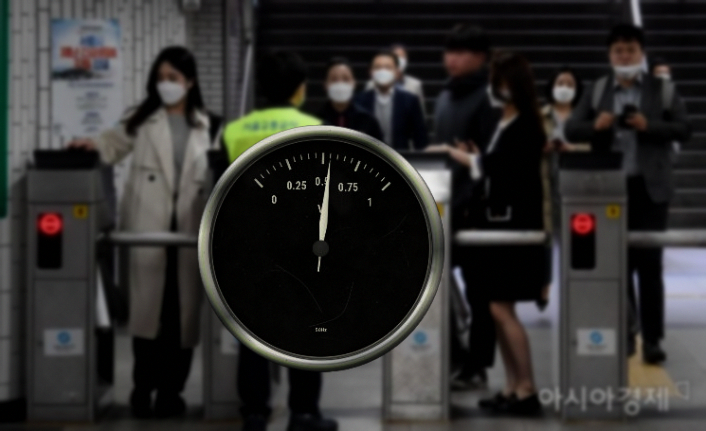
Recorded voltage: 0.55
